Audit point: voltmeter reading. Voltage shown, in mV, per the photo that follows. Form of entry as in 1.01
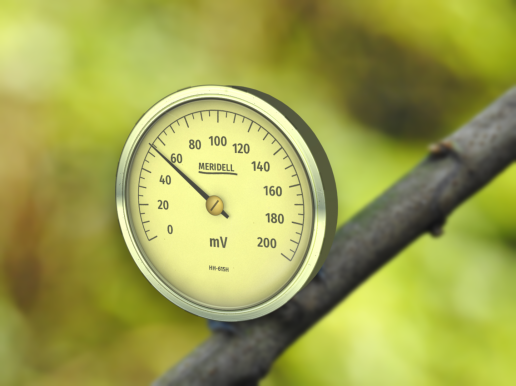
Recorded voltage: 55
